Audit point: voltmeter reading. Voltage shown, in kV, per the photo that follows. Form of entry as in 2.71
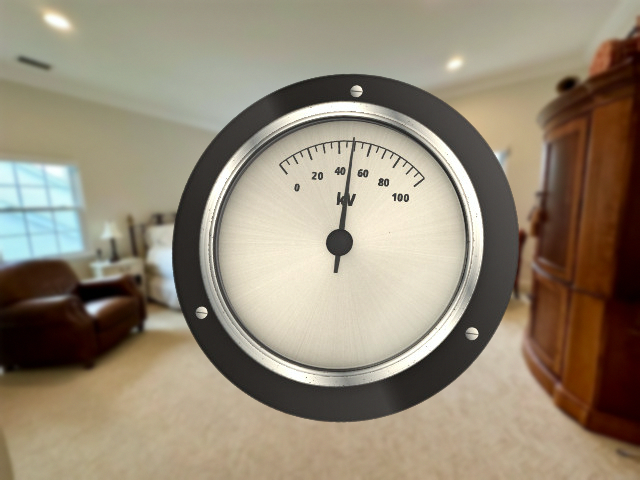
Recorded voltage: 50
